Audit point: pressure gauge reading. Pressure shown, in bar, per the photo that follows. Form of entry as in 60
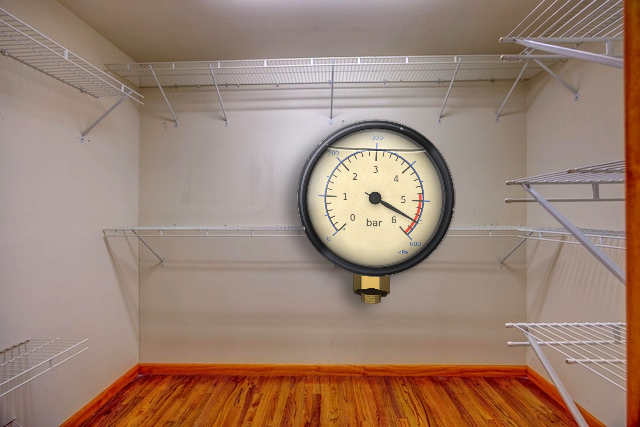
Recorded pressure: 5.6
